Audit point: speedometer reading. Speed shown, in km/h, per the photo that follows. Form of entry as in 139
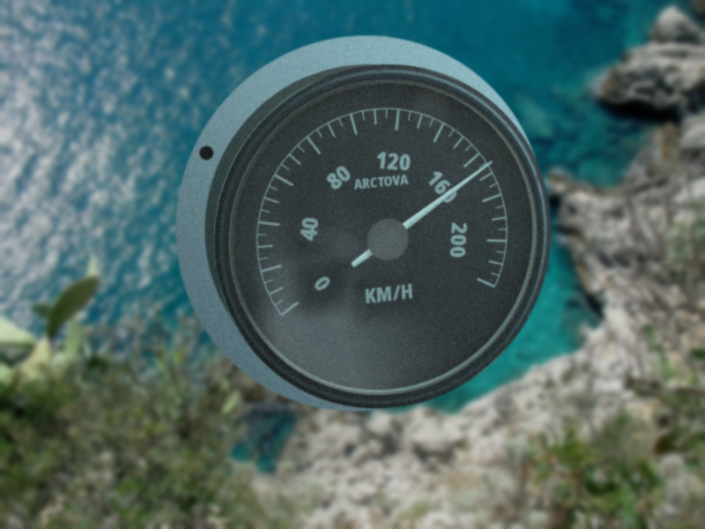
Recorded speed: 165
